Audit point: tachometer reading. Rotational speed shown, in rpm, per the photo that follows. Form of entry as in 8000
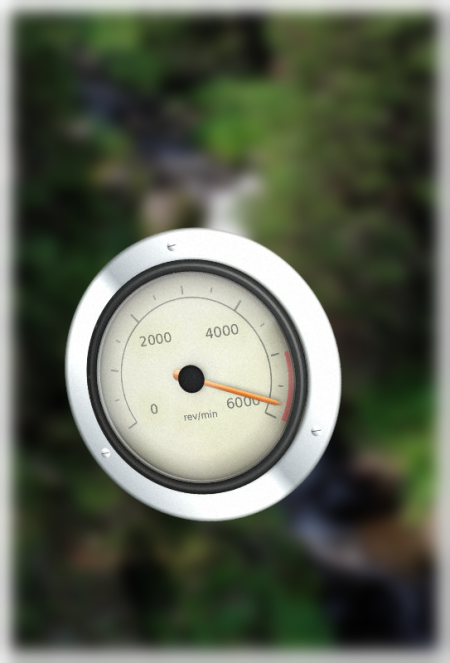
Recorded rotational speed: 5750
